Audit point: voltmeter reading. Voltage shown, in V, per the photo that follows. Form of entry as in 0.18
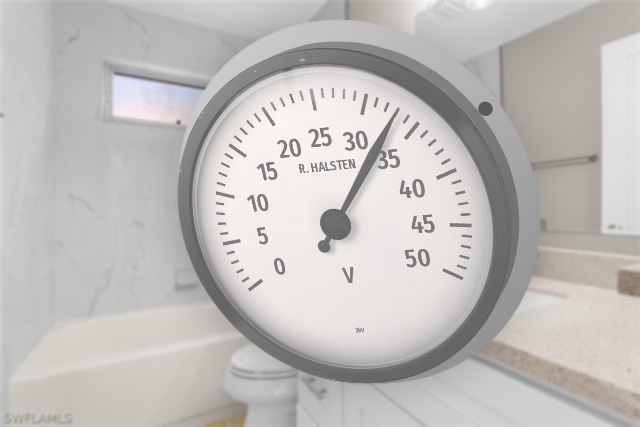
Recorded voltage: 33
